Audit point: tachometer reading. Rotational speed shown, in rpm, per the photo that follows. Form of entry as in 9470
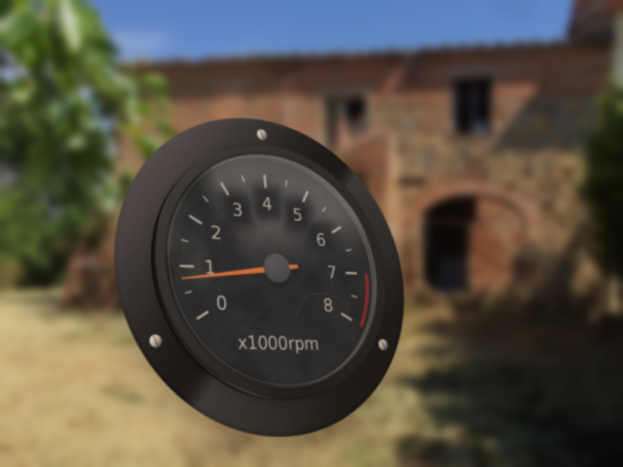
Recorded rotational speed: 750
